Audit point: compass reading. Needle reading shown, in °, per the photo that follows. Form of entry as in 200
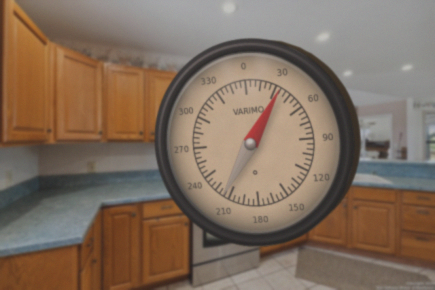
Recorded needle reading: 35
